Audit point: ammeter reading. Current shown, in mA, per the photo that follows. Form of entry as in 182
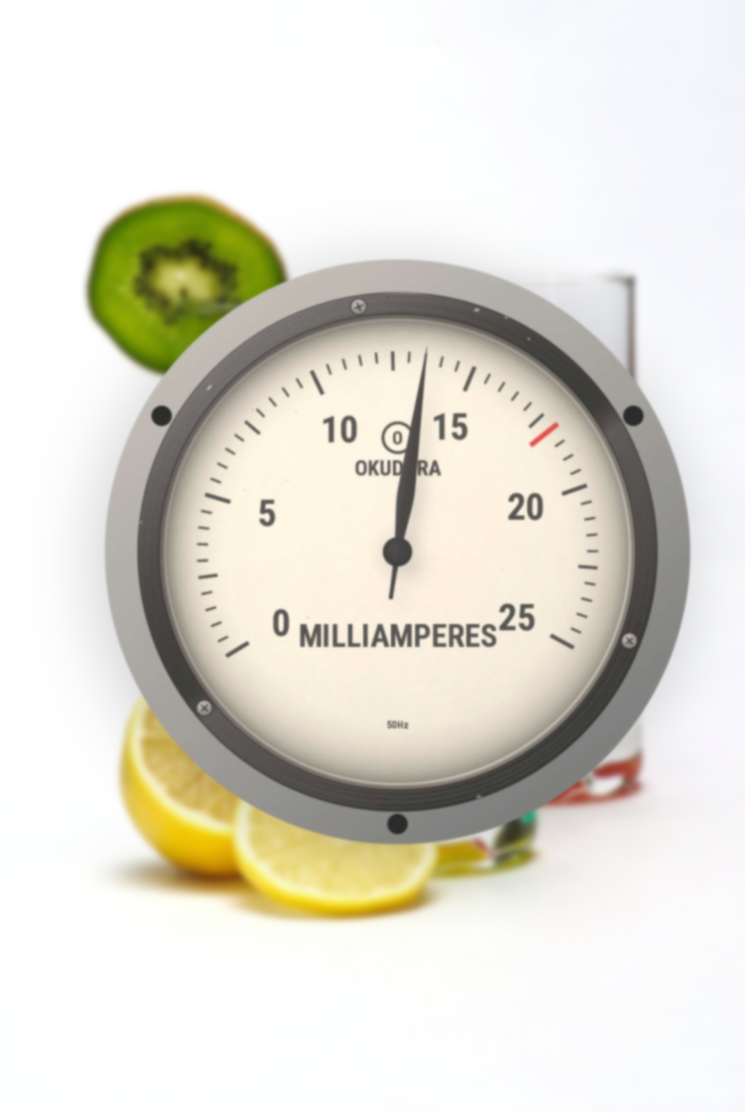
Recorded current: 13.5
